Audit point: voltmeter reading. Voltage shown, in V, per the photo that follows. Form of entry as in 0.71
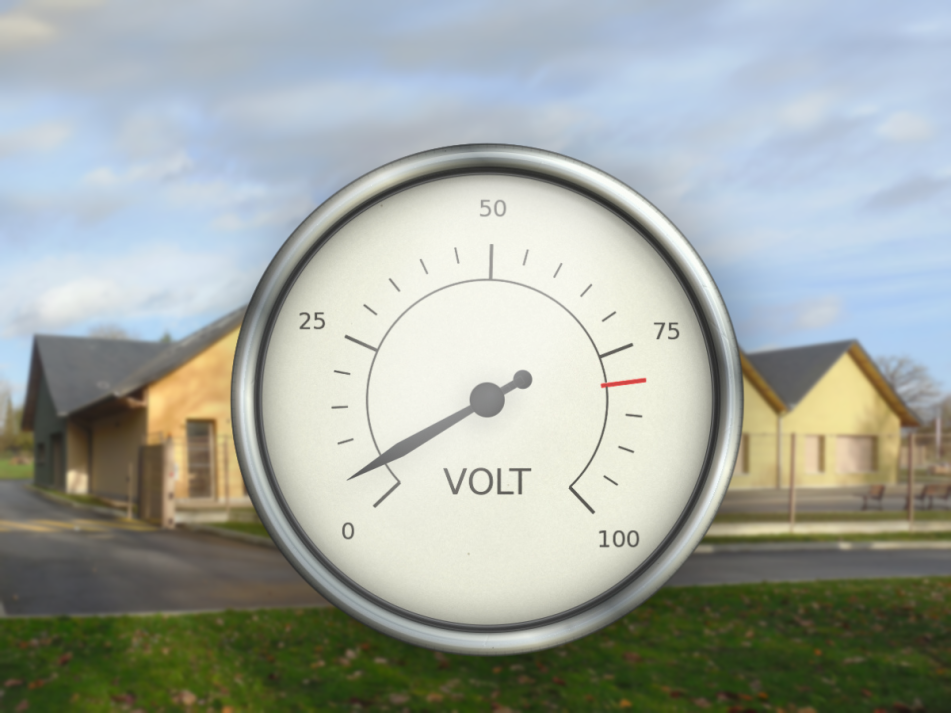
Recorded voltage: 5
